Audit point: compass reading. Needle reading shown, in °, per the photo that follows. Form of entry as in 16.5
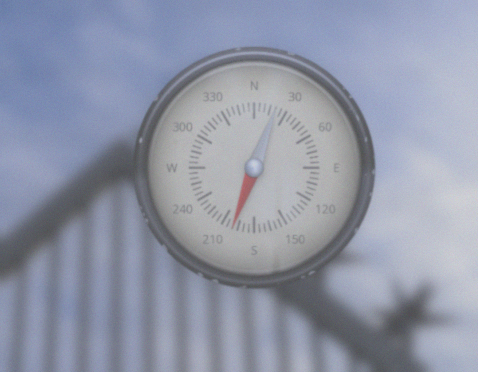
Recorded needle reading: 200
